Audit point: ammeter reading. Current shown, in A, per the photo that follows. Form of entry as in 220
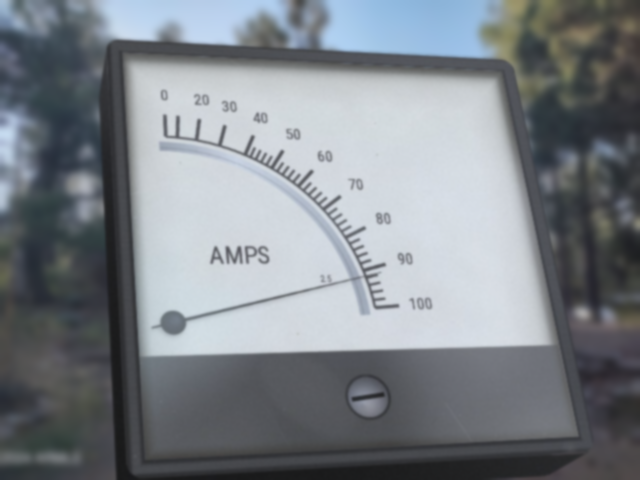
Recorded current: 92
